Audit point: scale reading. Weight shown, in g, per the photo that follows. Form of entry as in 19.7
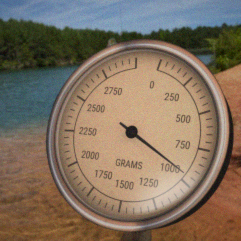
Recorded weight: 950
